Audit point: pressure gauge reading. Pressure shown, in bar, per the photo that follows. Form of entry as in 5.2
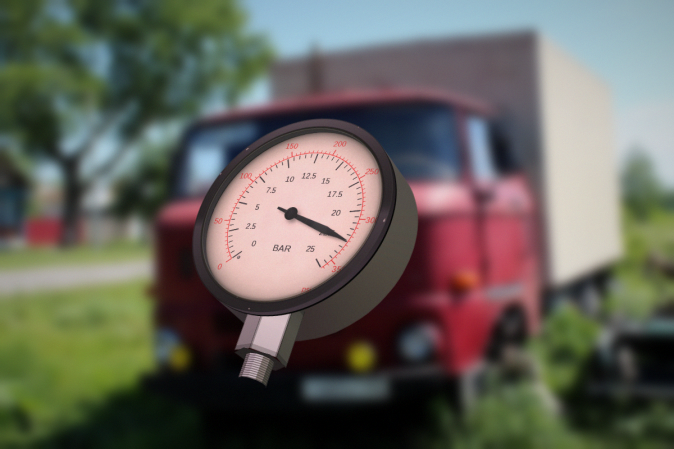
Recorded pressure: 22.5
